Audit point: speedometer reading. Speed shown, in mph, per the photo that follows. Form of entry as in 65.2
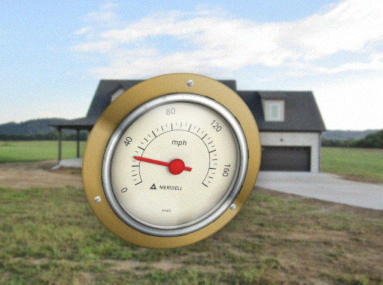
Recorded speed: 30
